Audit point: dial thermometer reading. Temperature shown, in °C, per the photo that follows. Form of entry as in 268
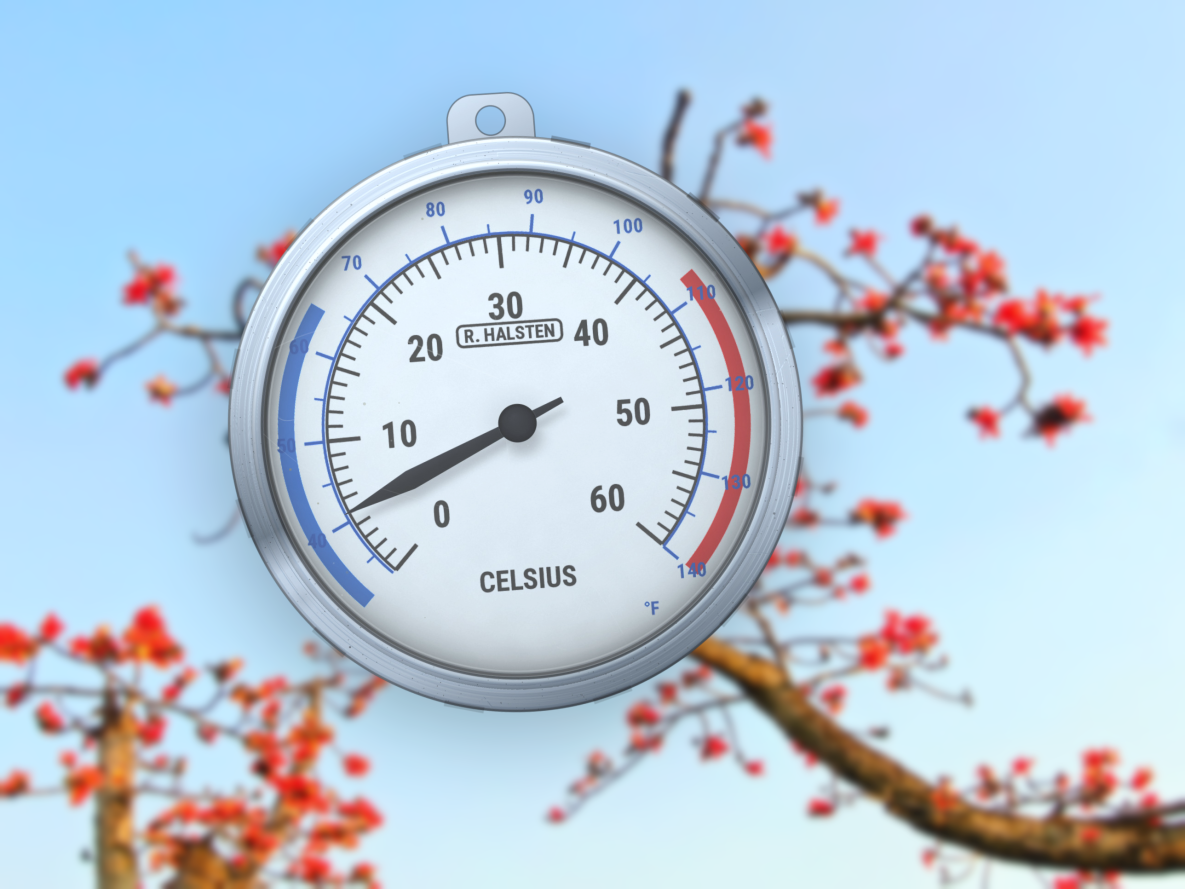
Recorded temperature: 5
